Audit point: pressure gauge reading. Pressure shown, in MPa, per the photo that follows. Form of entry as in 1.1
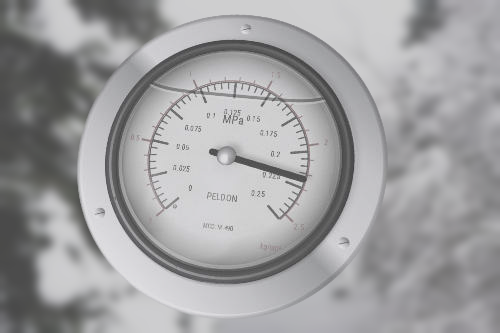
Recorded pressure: 0.22
